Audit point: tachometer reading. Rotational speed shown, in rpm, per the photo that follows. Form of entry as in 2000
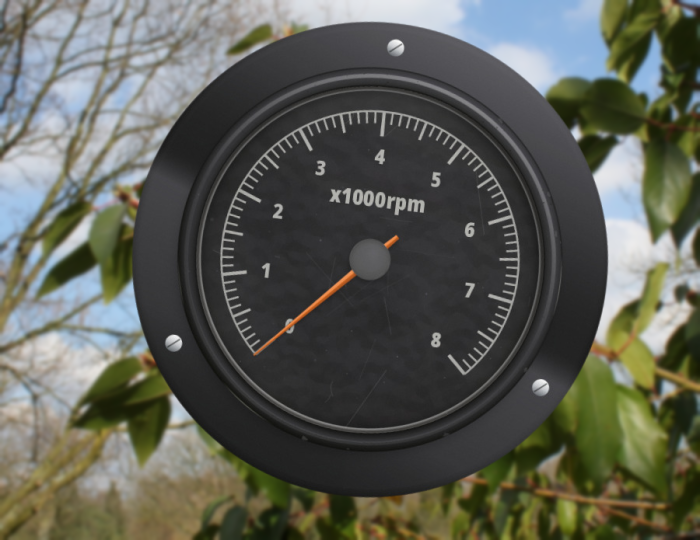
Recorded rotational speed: 0
